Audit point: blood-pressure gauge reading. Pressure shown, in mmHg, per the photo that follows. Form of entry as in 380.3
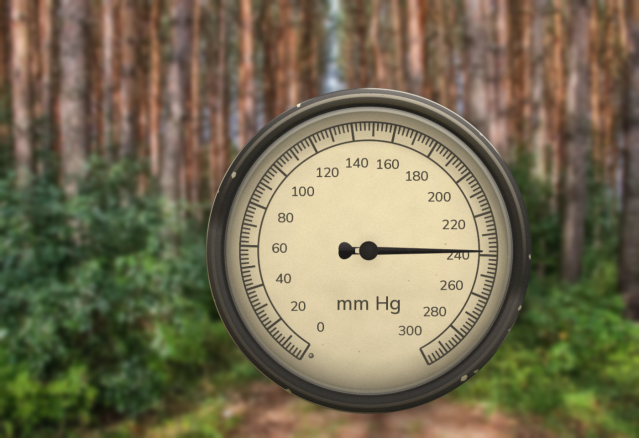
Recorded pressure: 238
